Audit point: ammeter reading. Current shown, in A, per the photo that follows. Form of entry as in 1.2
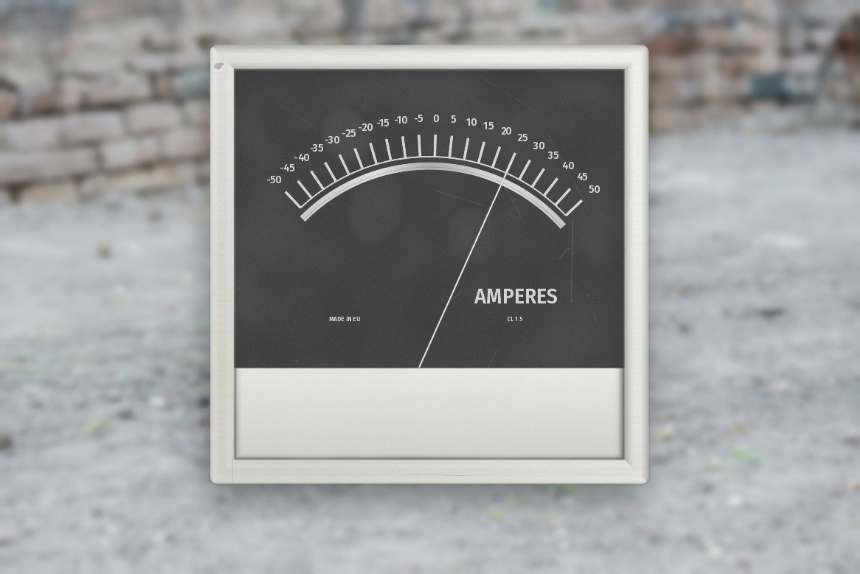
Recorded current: 25
